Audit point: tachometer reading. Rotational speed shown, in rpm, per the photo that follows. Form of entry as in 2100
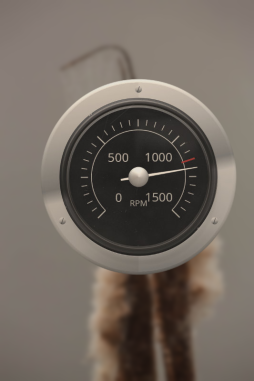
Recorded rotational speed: 1200
